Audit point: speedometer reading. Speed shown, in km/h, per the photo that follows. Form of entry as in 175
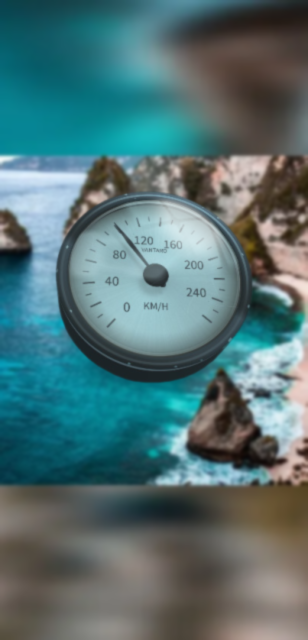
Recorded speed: 100
